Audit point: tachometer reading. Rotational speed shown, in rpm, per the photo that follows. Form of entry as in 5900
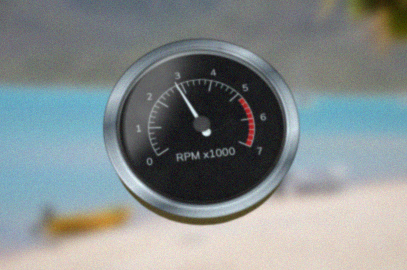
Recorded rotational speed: 2800
